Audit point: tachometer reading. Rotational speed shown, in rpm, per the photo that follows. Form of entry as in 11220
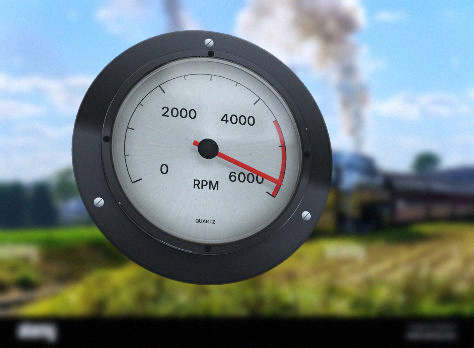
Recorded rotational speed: 5750
